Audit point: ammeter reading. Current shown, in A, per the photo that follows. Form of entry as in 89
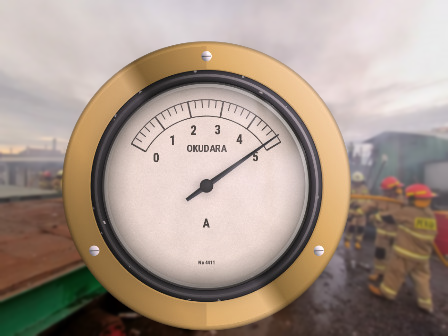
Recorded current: 4.8
